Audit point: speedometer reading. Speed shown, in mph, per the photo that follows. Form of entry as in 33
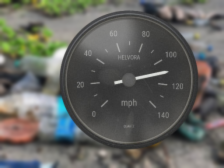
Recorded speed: 110
